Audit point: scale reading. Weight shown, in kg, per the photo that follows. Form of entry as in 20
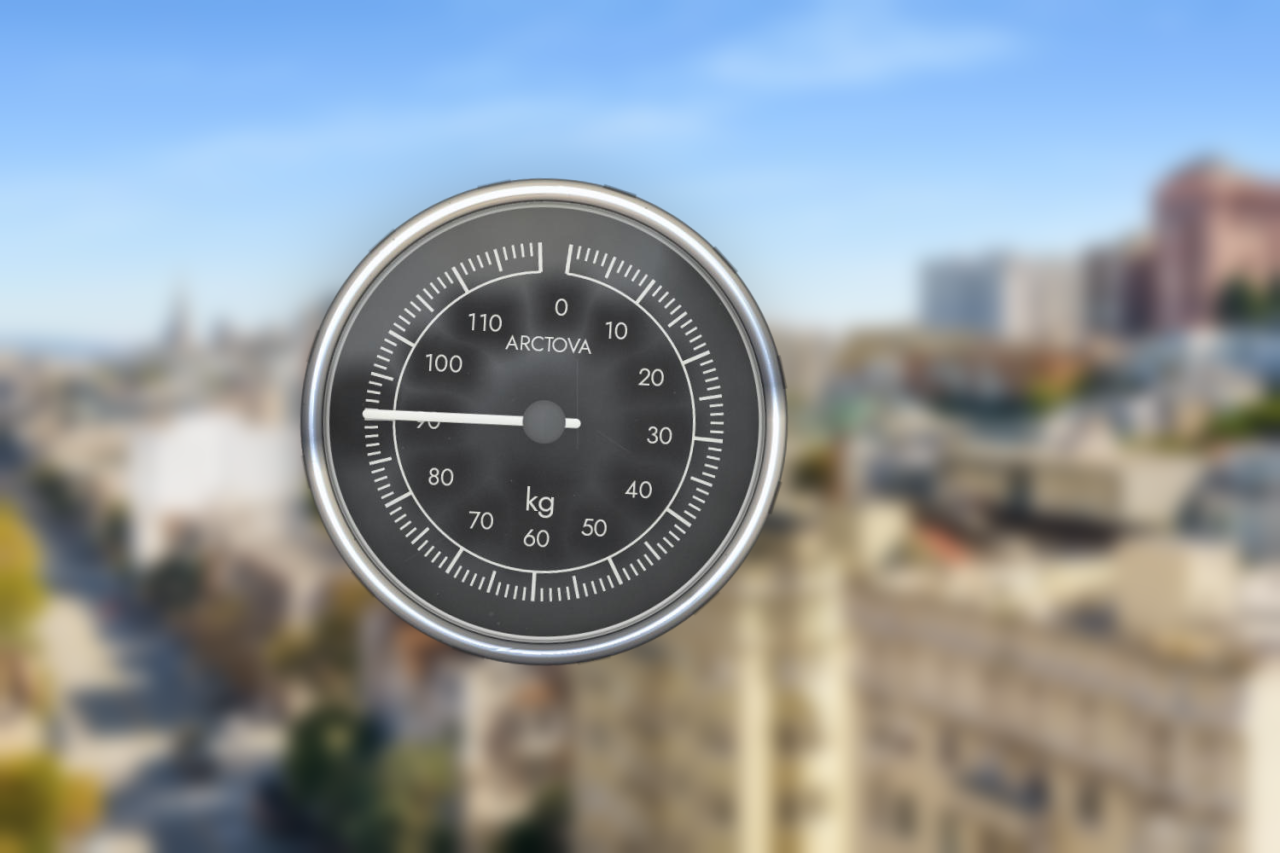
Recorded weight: 90.5
